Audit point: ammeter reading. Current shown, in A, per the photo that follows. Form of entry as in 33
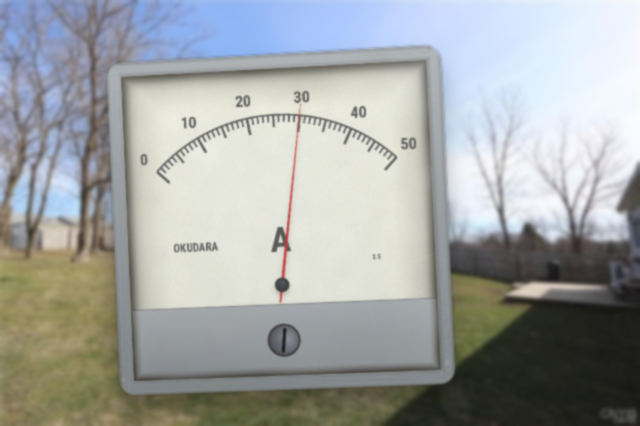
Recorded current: 30
